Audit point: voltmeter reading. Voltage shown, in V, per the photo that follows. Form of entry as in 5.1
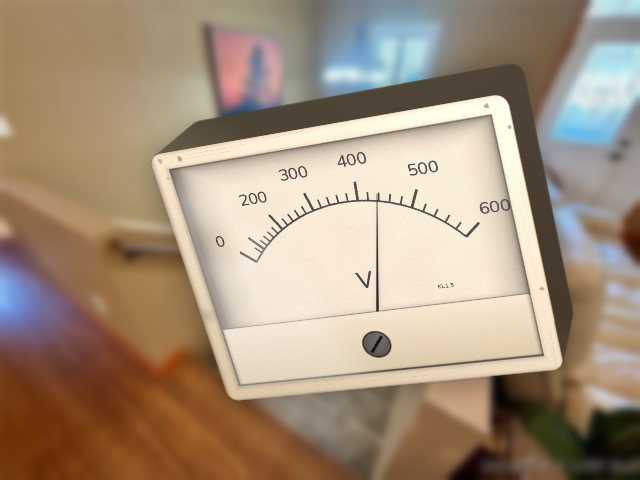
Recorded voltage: 440
